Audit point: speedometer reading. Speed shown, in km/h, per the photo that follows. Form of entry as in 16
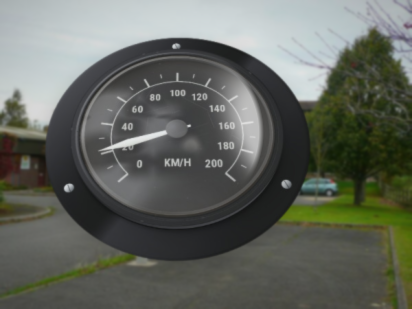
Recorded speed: 20
